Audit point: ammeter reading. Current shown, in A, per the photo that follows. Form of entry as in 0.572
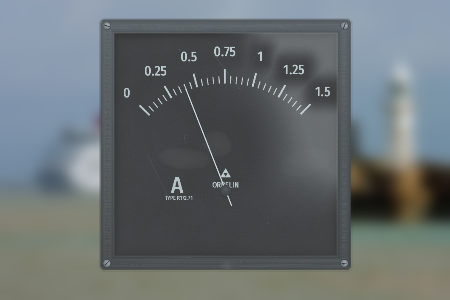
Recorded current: 0.4
